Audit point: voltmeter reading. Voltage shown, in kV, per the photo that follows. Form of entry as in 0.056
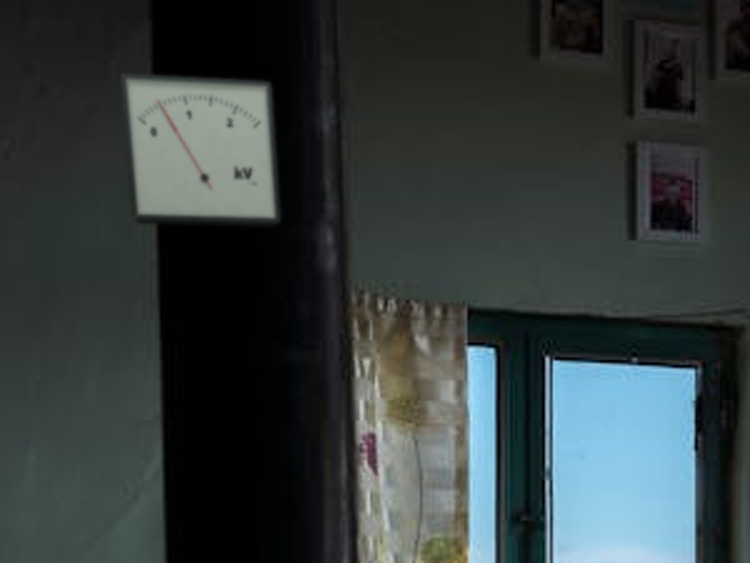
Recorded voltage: 0.5
